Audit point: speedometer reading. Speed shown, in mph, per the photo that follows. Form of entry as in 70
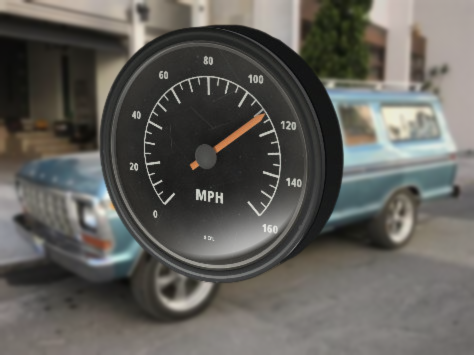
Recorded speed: 112.5
